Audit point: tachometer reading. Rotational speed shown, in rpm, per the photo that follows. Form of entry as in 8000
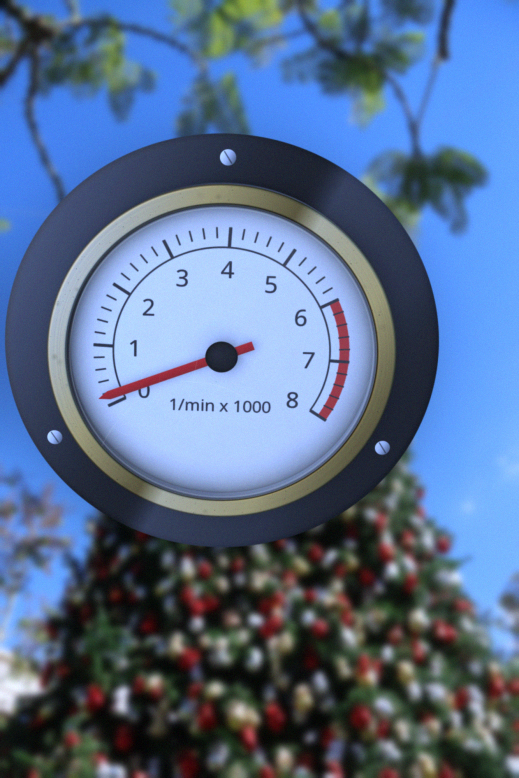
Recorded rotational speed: 200
